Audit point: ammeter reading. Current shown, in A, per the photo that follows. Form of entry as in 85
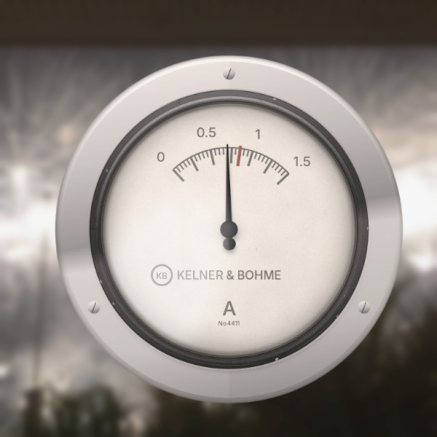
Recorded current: 0.7
